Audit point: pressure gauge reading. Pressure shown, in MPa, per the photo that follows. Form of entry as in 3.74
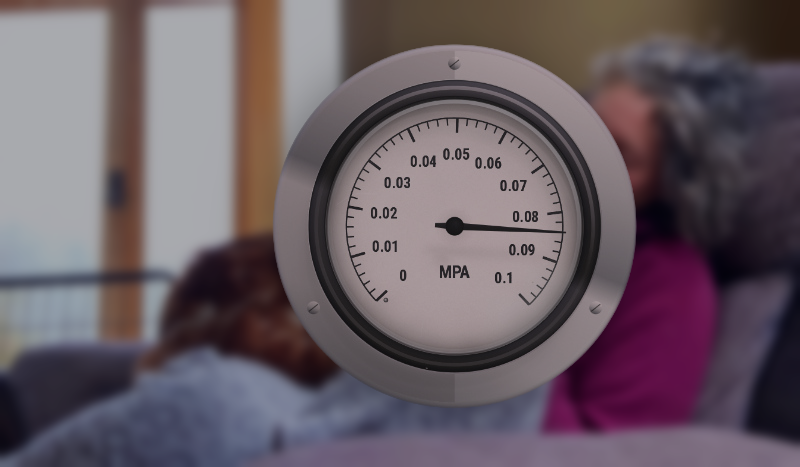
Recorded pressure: 0.084
